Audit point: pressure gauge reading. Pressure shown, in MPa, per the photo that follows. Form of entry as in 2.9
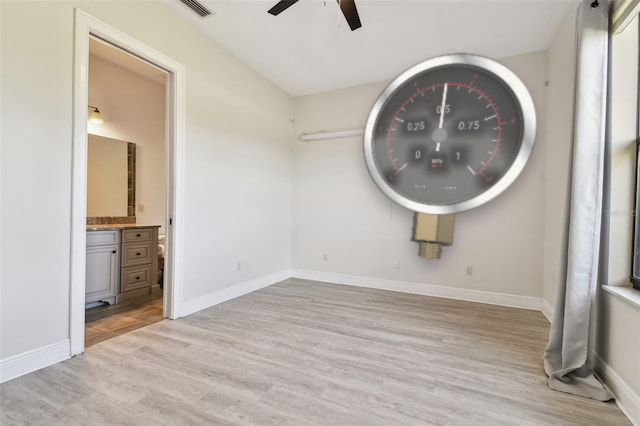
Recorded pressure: 0.5
